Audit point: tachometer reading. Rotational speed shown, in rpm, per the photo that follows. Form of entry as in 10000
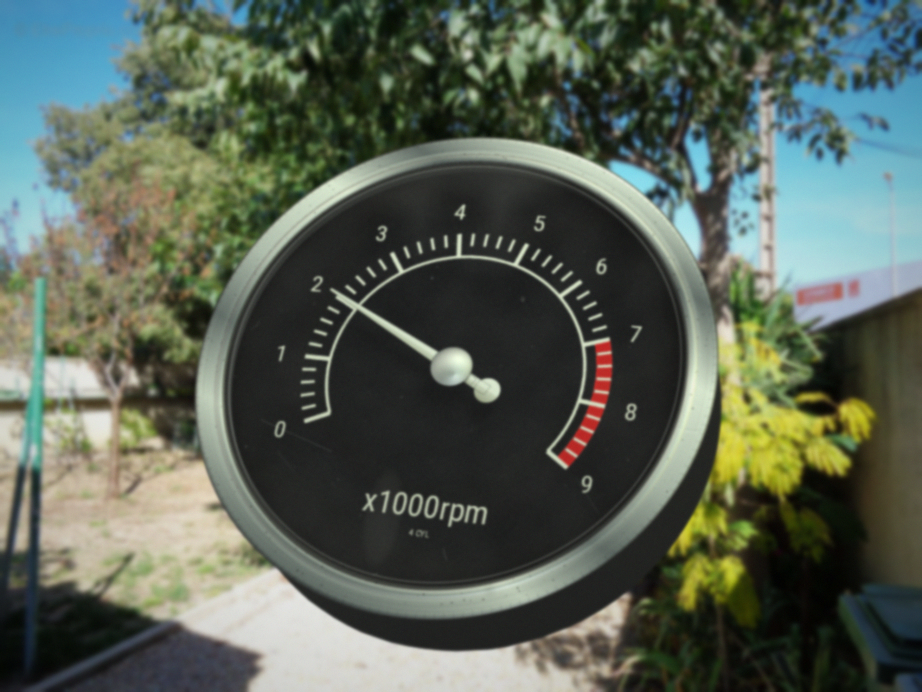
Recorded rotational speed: 2000
